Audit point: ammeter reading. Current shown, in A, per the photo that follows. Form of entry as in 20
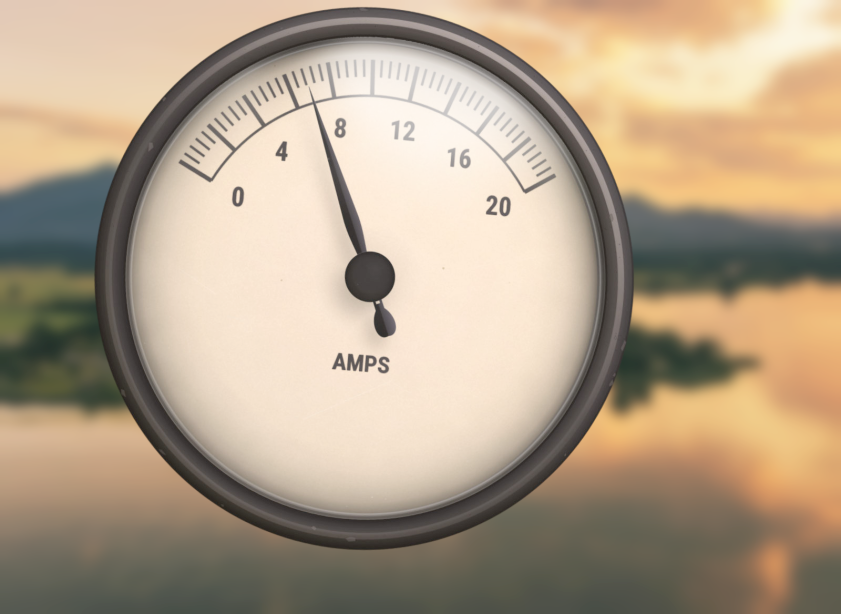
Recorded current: 6.8
